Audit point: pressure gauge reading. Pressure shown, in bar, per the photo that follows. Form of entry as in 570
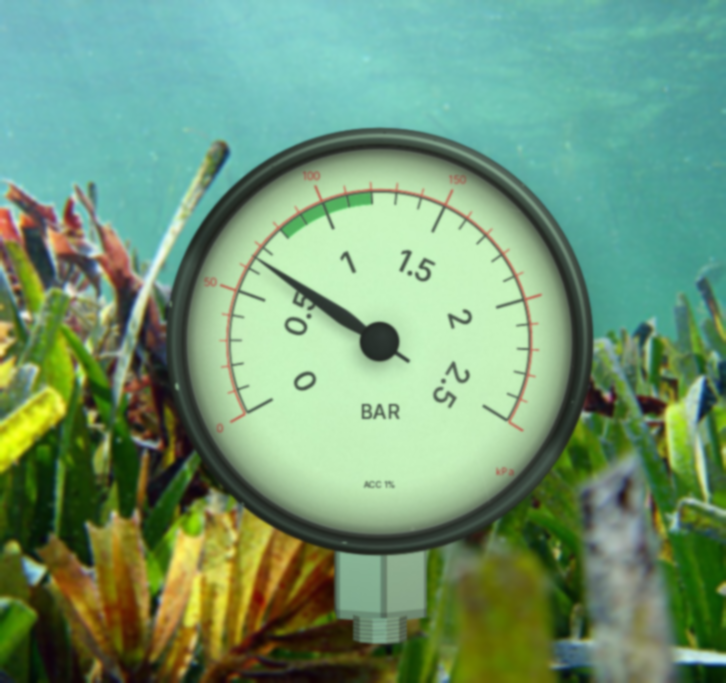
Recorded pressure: 0.65
